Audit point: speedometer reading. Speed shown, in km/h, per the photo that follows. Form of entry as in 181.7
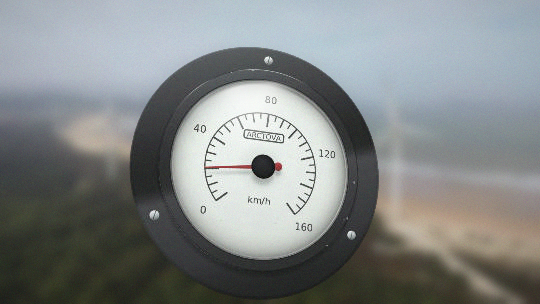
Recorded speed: 20
